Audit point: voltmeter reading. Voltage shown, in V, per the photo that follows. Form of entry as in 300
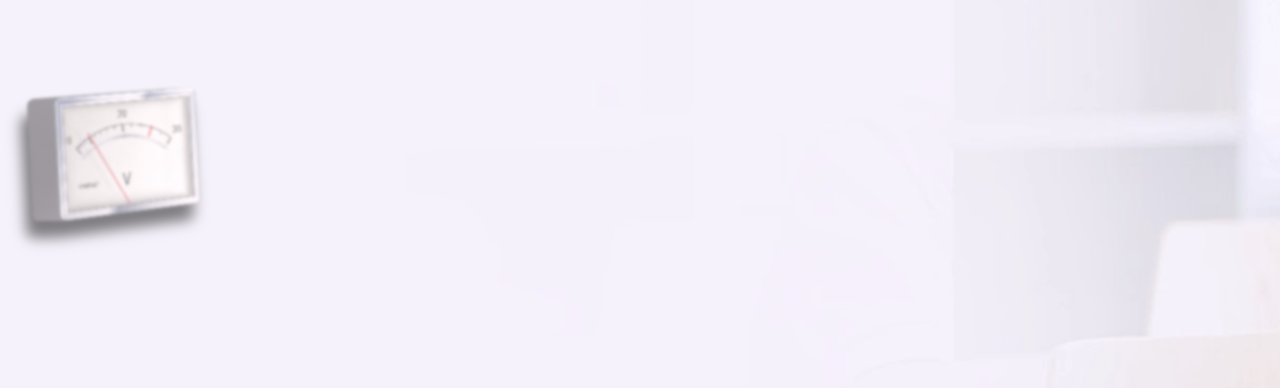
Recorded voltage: 10
